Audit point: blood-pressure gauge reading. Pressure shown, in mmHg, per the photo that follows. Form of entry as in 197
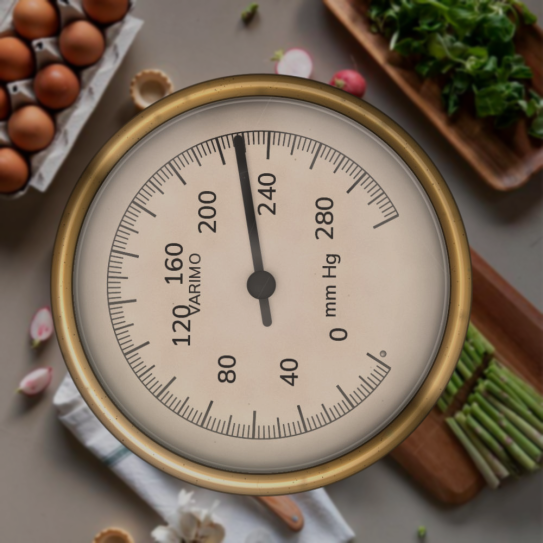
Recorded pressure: 228
